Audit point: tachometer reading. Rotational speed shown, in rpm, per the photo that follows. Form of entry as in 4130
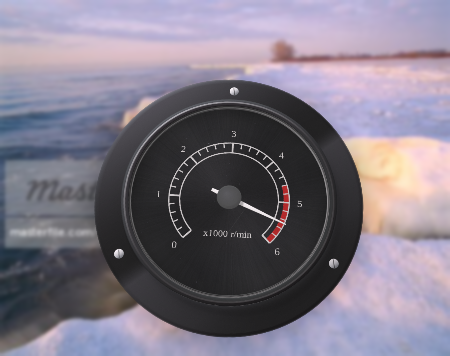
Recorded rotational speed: 5500
